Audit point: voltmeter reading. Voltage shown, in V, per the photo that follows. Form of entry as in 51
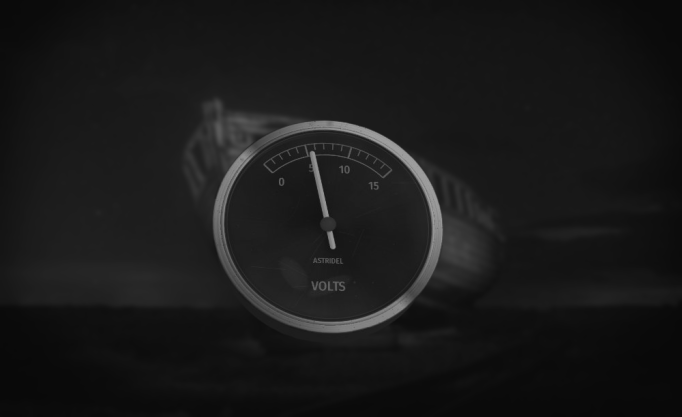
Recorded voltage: 5.5
